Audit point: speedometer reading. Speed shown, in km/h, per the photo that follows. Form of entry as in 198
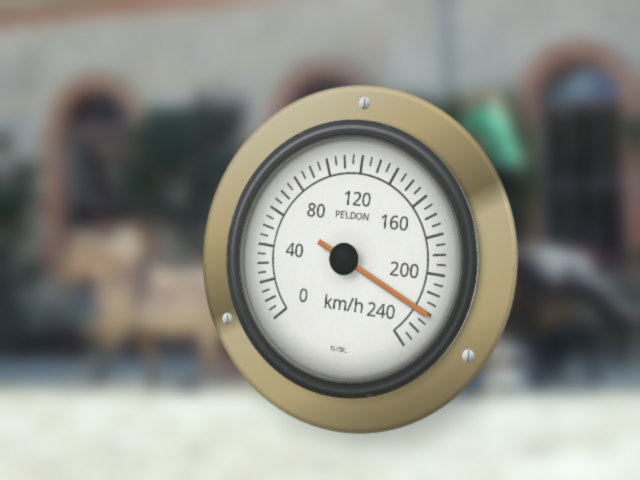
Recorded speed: 220
